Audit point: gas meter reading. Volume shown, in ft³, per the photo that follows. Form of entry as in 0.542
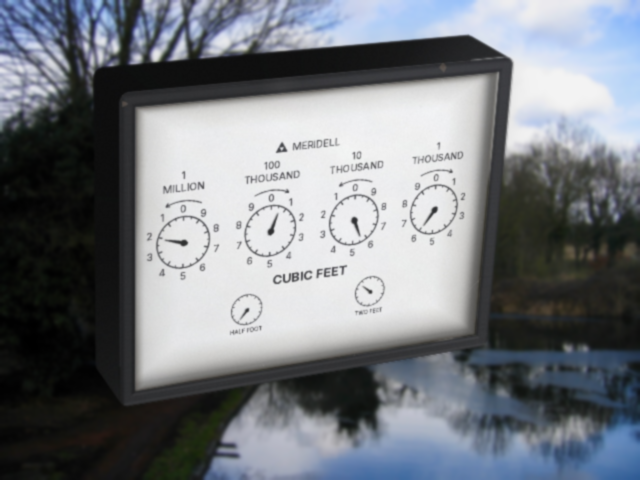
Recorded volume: 205600
